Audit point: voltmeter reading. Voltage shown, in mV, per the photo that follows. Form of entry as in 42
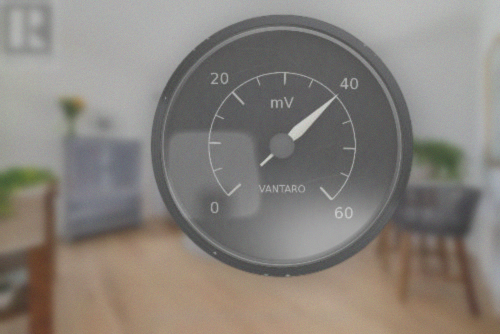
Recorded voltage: 40
